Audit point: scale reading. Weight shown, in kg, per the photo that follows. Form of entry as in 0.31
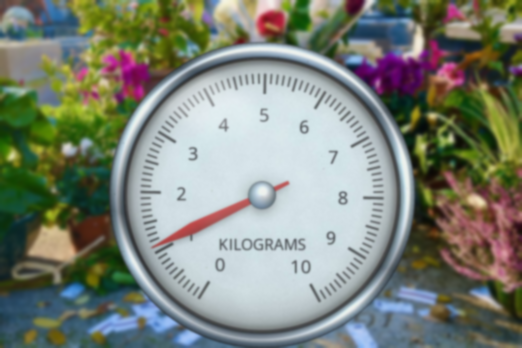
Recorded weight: 1.1
